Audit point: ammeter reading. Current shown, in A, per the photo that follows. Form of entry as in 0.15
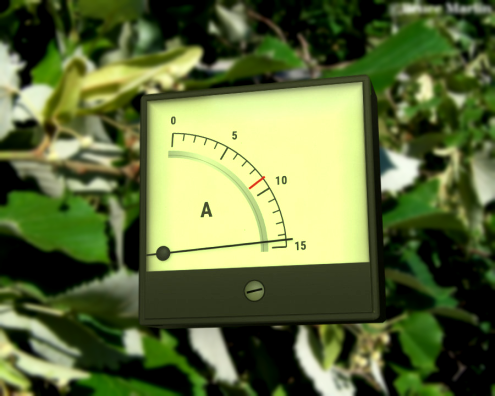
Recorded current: 14.5
